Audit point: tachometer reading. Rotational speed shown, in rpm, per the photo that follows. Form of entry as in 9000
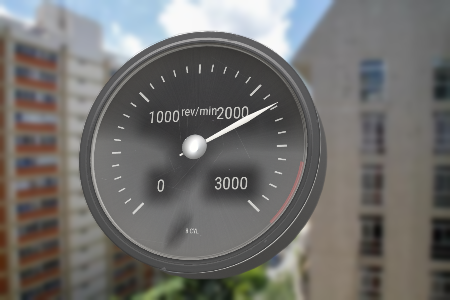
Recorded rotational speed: 2200
